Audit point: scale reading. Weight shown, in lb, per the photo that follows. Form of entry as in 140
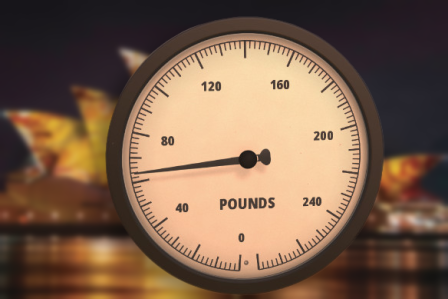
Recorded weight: 64
